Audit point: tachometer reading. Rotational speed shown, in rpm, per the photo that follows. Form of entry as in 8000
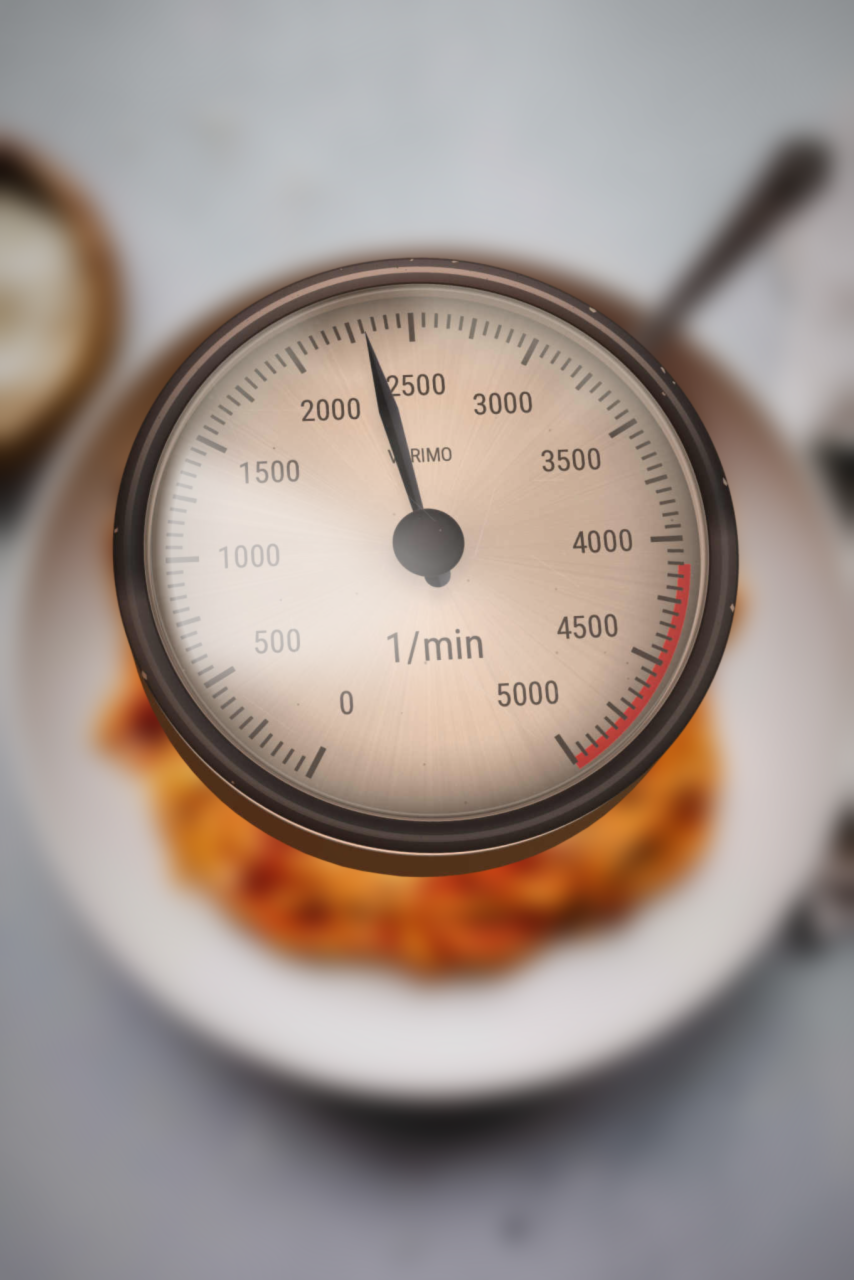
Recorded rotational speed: 2300
